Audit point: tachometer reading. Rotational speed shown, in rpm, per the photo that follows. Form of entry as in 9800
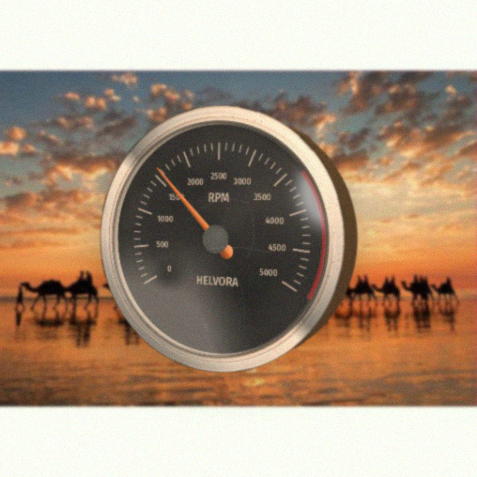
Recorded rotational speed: 1600
